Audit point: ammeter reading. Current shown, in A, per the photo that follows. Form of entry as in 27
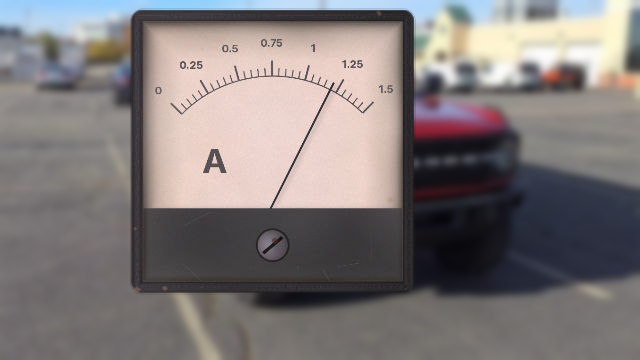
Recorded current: 1.2
